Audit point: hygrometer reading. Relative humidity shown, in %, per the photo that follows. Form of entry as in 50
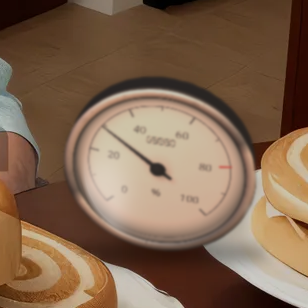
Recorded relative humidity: 30
